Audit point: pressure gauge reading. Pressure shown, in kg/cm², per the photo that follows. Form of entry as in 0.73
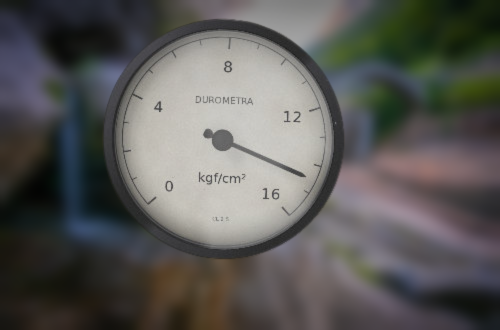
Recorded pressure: 14.5
